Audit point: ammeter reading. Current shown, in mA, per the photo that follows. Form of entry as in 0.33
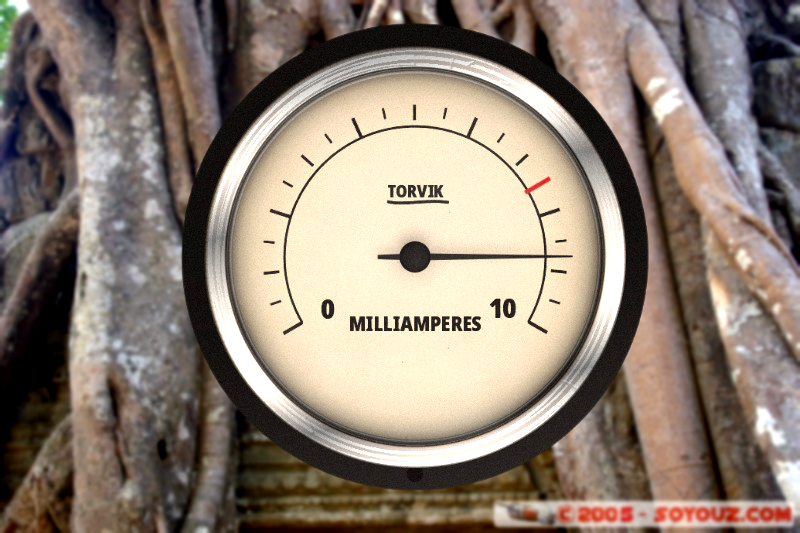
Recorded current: 8.75
